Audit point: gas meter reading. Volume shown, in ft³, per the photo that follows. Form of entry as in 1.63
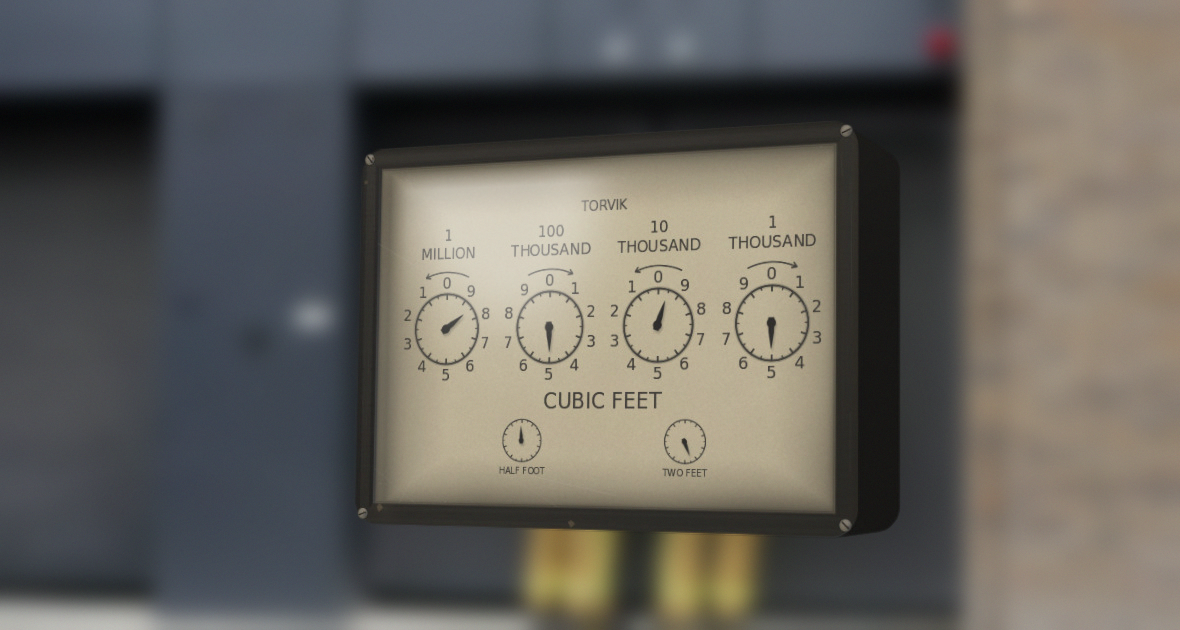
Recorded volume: 849500
